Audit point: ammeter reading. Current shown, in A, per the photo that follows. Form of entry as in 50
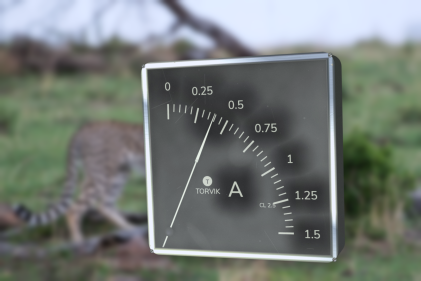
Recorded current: 0.4
